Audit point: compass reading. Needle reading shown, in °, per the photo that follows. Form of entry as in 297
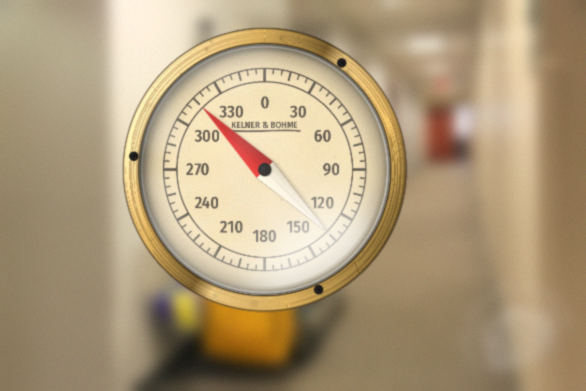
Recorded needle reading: 315
